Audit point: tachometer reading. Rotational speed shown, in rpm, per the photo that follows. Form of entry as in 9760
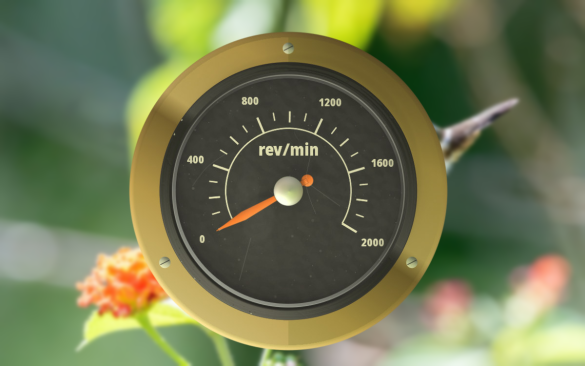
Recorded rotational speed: 0
